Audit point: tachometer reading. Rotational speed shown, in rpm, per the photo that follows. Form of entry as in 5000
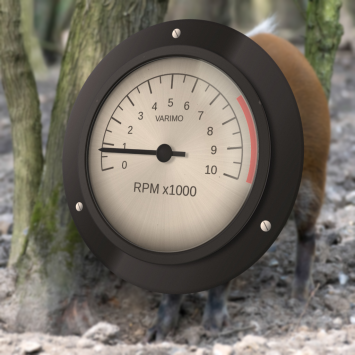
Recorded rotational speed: 750
